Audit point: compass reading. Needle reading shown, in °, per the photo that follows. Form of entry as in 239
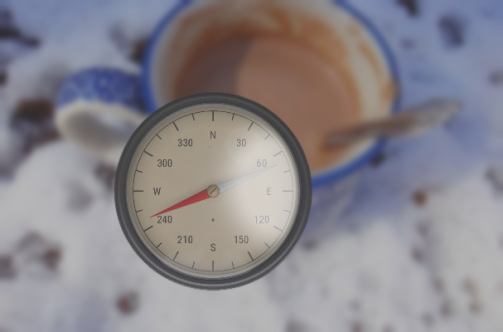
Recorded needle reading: 247.5
